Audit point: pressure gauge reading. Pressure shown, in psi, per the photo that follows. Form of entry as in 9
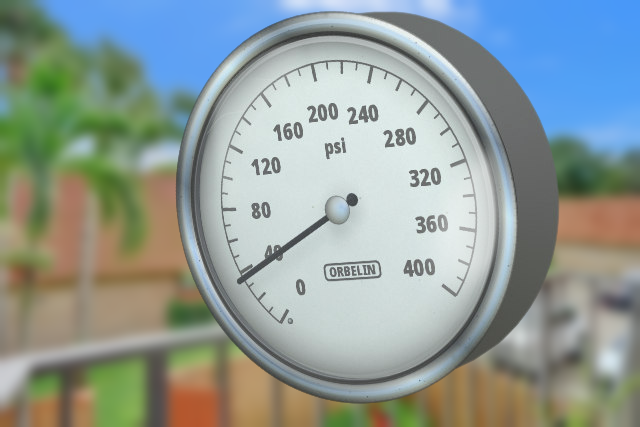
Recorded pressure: 35
